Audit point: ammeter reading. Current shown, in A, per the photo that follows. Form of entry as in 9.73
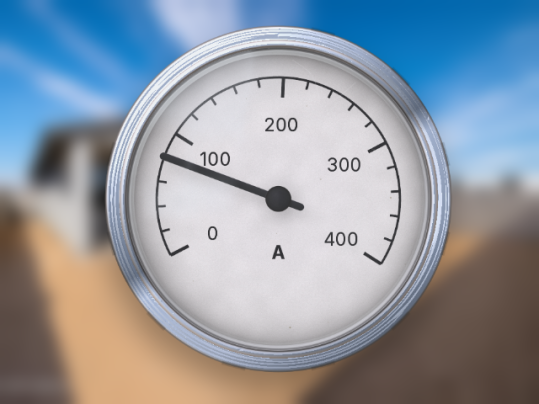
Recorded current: 80
